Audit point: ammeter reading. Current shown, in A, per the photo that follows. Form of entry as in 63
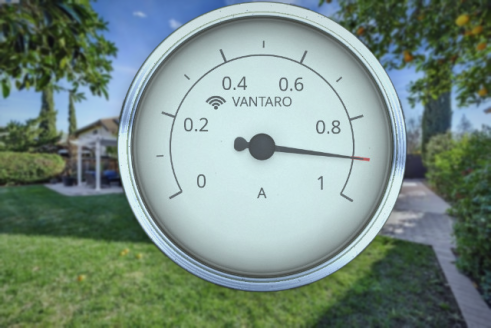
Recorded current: 0.9
